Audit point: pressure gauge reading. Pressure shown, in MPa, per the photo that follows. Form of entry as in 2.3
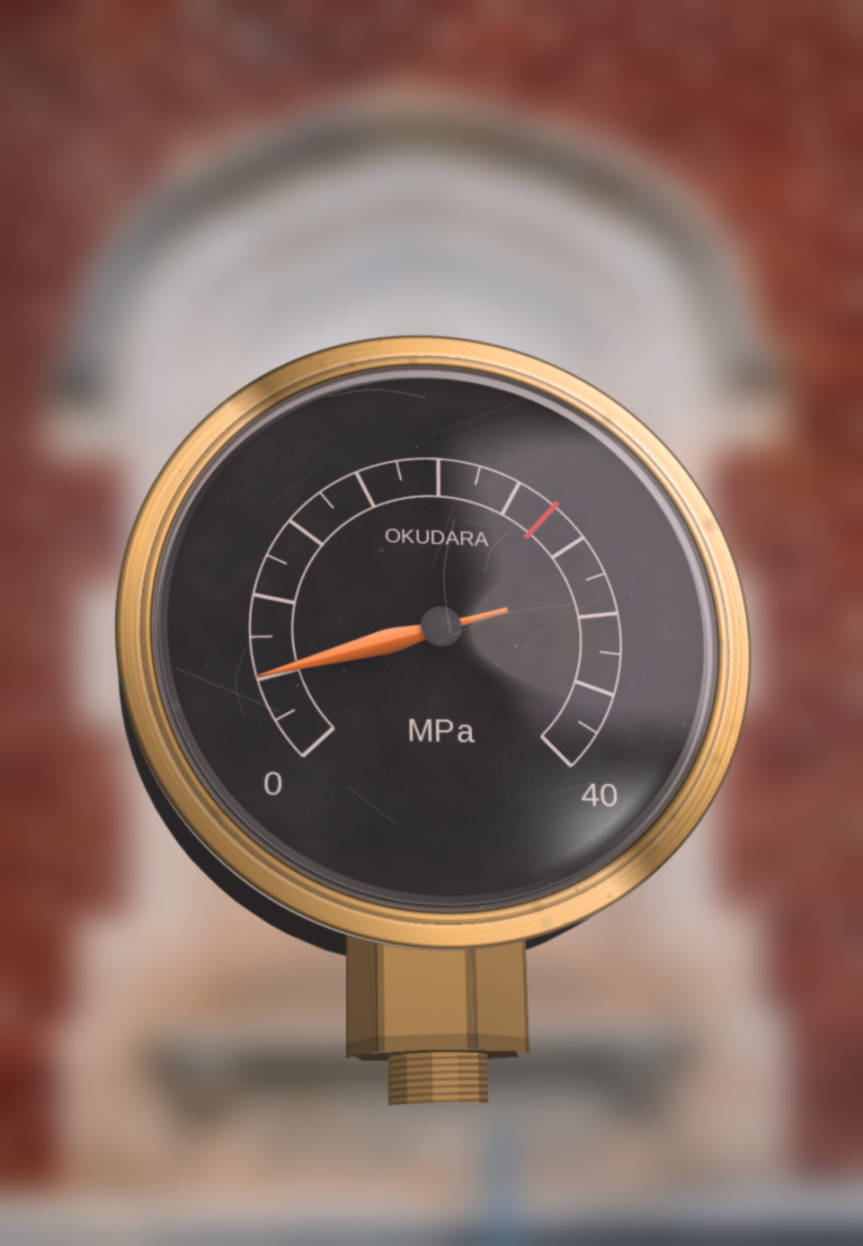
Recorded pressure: 4
